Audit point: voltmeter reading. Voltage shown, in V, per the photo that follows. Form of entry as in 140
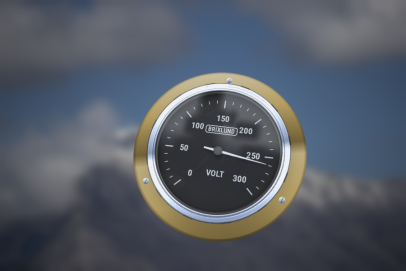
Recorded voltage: 260
